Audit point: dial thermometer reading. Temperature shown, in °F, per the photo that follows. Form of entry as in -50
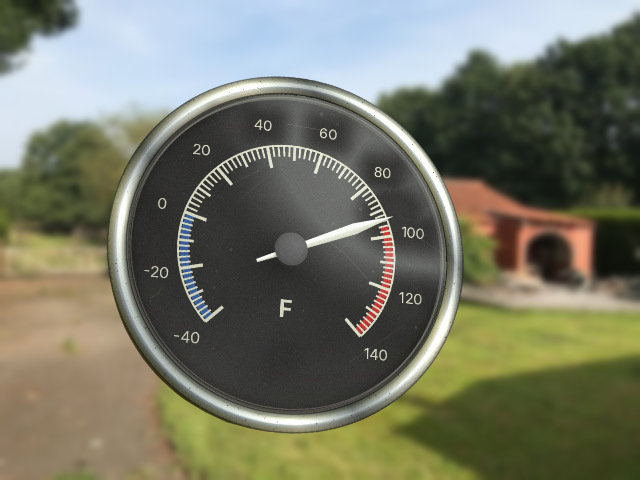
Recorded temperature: 94
